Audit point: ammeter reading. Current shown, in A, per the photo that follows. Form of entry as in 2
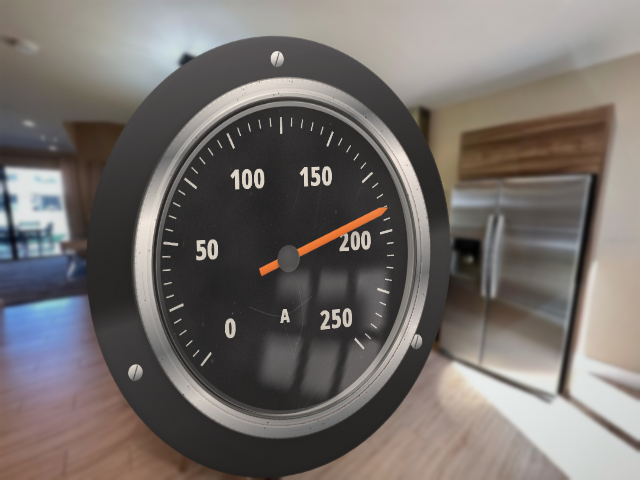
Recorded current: 190
